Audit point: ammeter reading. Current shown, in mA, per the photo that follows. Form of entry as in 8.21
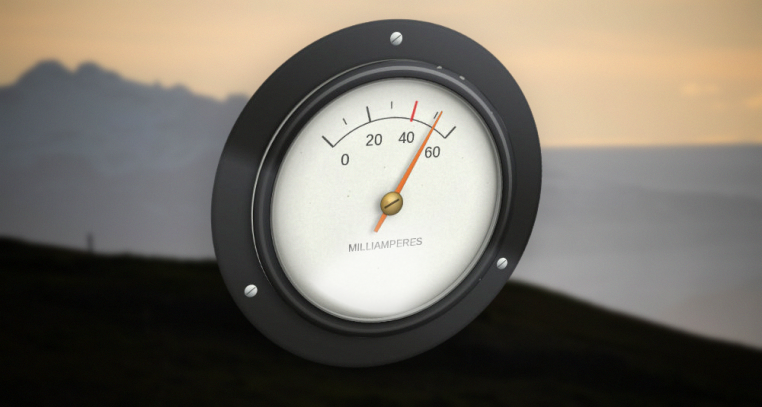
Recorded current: 50
